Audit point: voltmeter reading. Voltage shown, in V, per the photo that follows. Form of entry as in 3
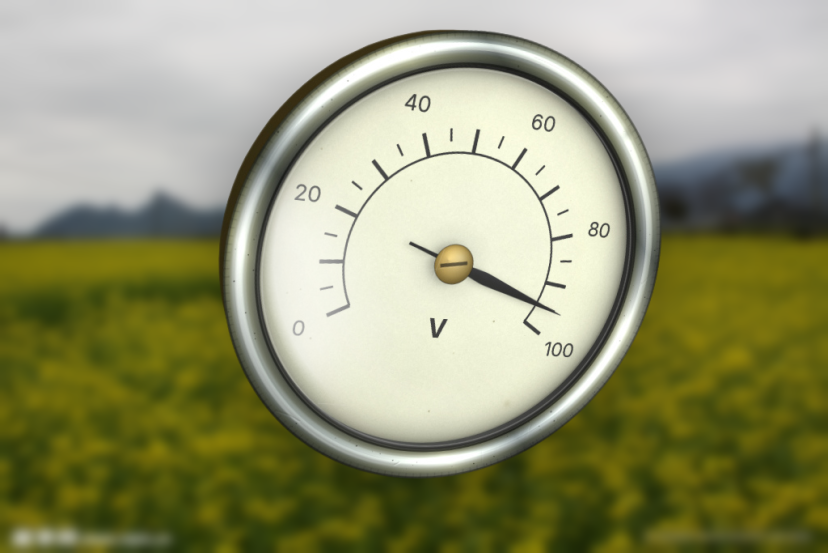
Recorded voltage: 95
